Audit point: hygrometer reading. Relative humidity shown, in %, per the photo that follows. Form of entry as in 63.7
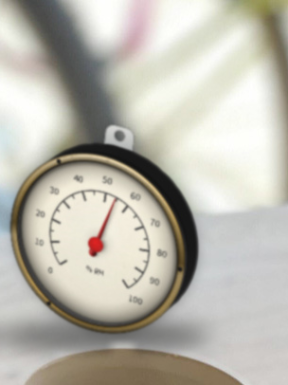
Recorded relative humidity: 55
